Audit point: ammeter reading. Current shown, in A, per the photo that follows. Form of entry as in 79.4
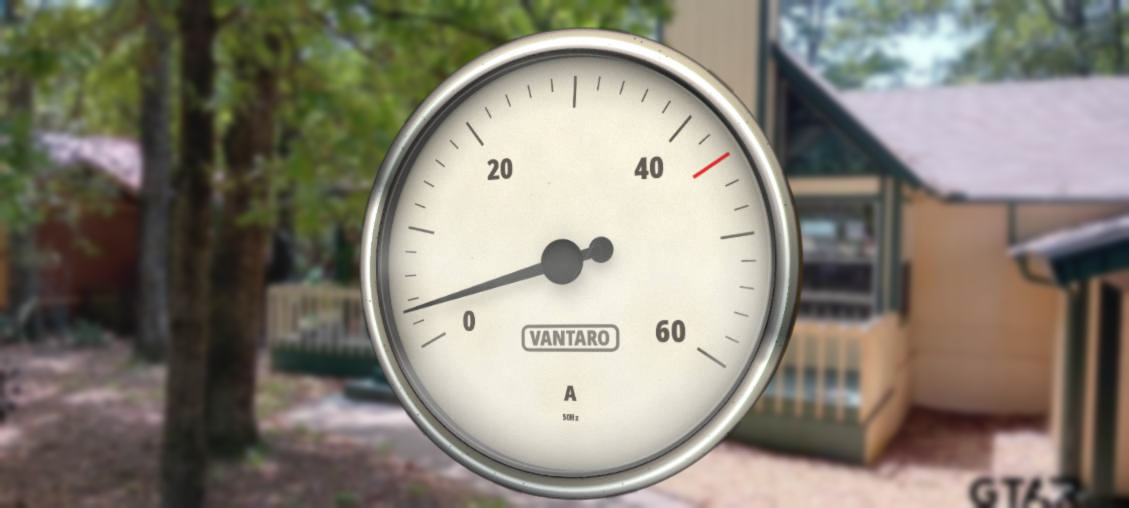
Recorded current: 3
